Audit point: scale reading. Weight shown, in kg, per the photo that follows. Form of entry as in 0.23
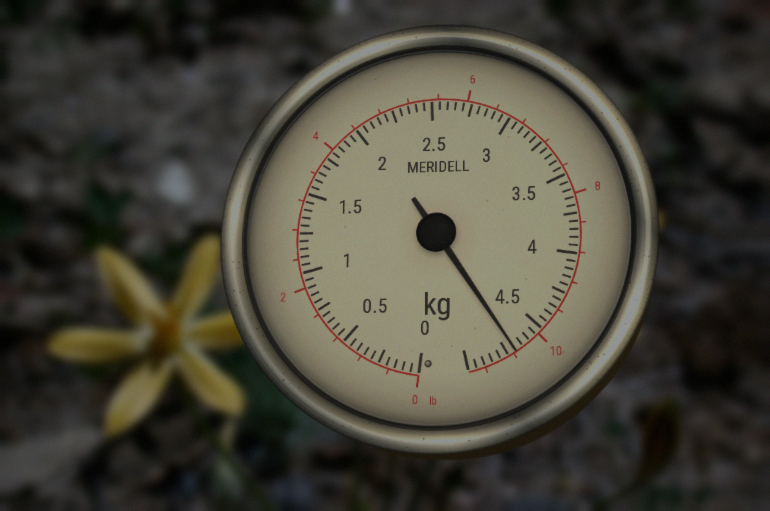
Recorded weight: 4.7
